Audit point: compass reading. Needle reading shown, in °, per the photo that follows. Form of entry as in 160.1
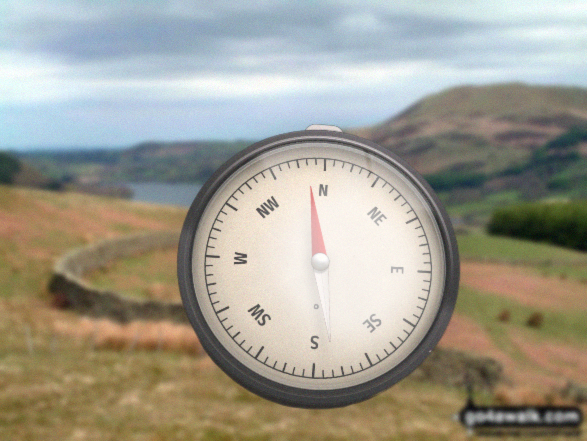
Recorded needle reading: 350
